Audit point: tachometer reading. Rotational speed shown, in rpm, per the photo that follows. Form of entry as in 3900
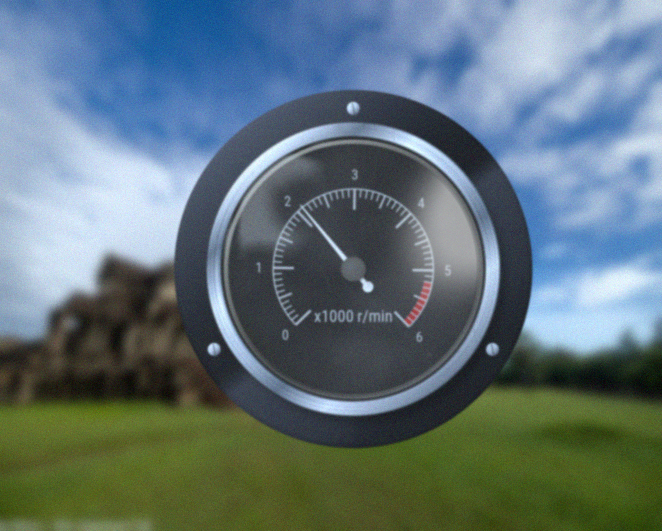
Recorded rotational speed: 2100
